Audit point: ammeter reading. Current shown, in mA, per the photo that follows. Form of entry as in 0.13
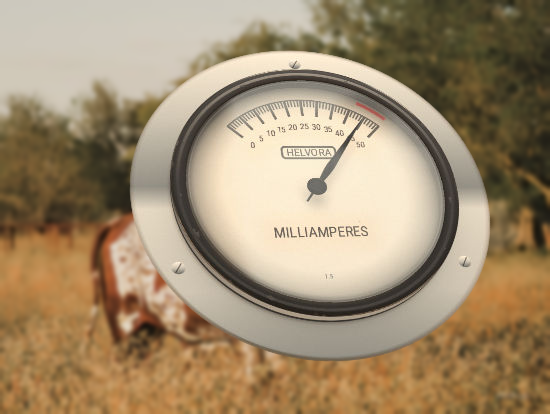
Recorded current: 45
